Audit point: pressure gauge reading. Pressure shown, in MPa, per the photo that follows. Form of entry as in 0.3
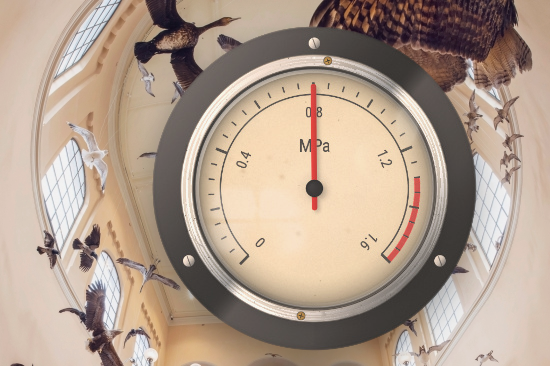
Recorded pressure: 0.8
